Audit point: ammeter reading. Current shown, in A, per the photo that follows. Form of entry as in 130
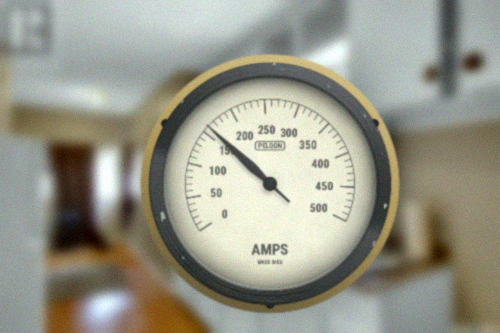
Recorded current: 160
